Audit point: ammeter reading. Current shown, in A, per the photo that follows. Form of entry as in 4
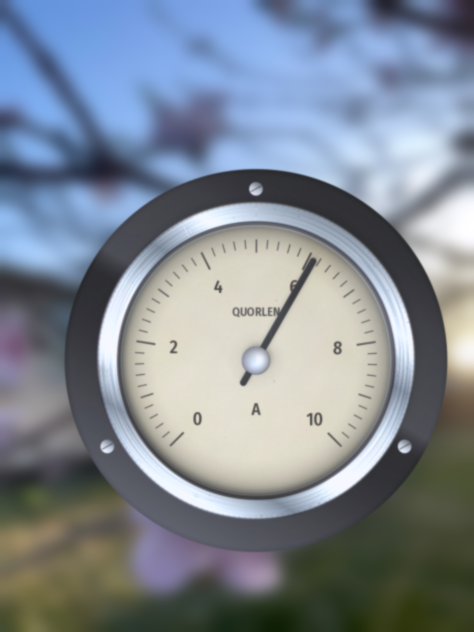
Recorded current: 6.1
